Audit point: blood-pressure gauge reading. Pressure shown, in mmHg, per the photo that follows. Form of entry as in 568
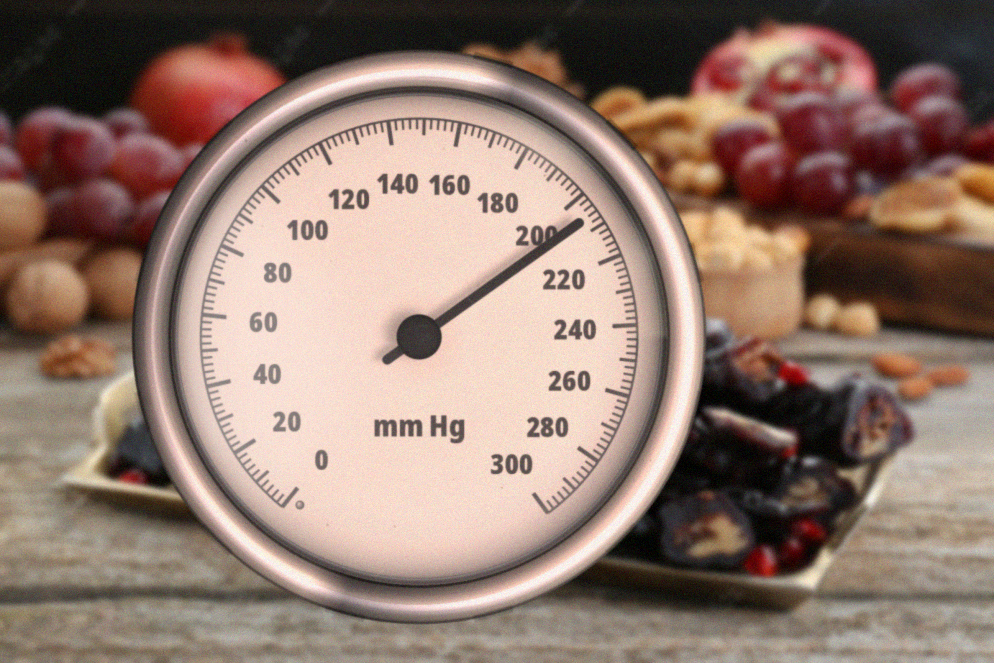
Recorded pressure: 206
